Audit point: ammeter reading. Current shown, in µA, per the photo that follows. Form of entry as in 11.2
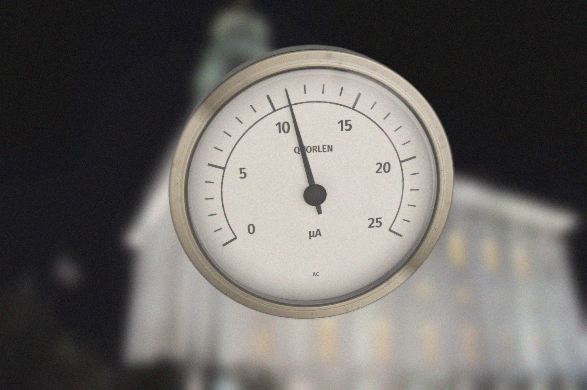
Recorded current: 11
